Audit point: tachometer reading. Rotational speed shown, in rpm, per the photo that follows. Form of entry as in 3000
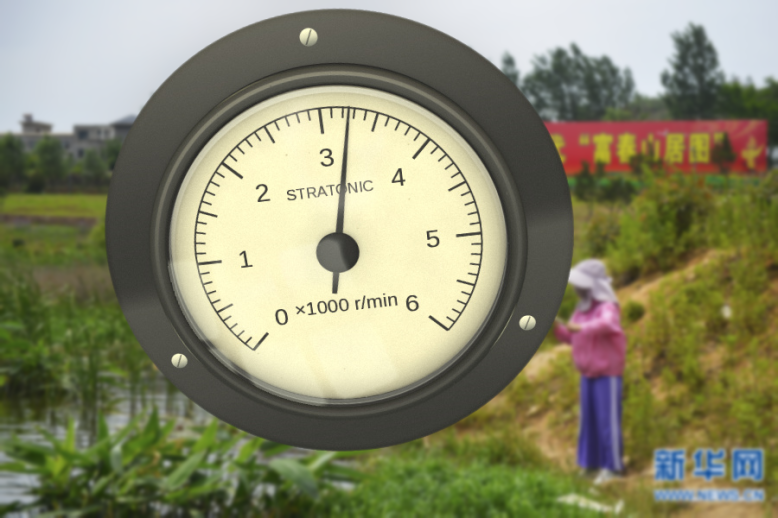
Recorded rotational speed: 3250
